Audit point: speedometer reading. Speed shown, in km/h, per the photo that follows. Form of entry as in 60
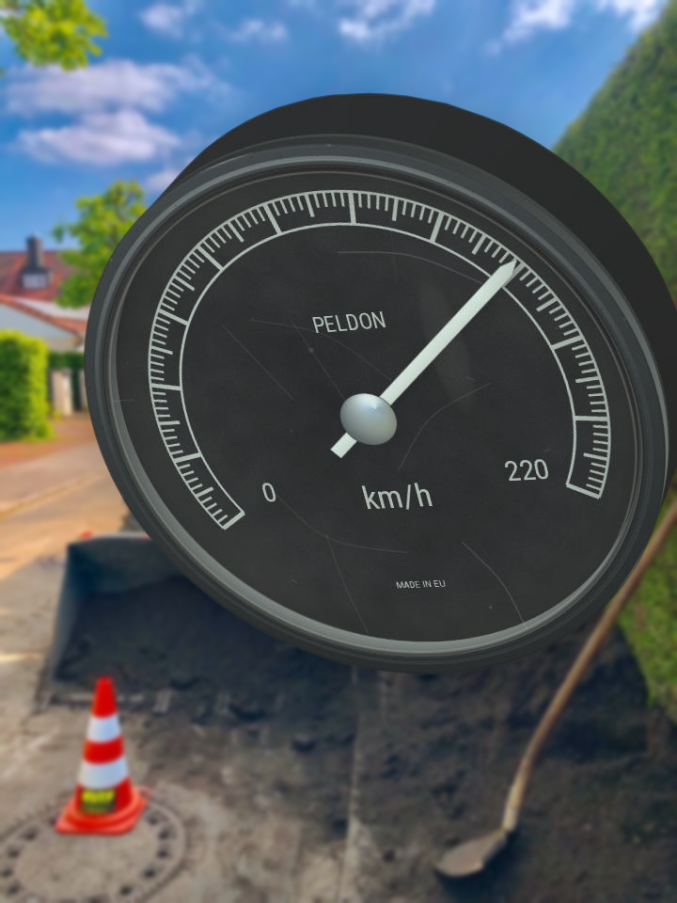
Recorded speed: 158
